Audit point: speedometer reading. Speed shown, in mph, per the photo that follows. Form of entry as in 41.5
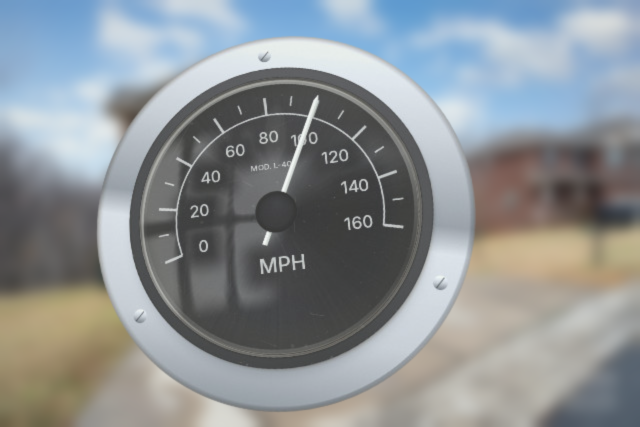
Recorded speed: 100
